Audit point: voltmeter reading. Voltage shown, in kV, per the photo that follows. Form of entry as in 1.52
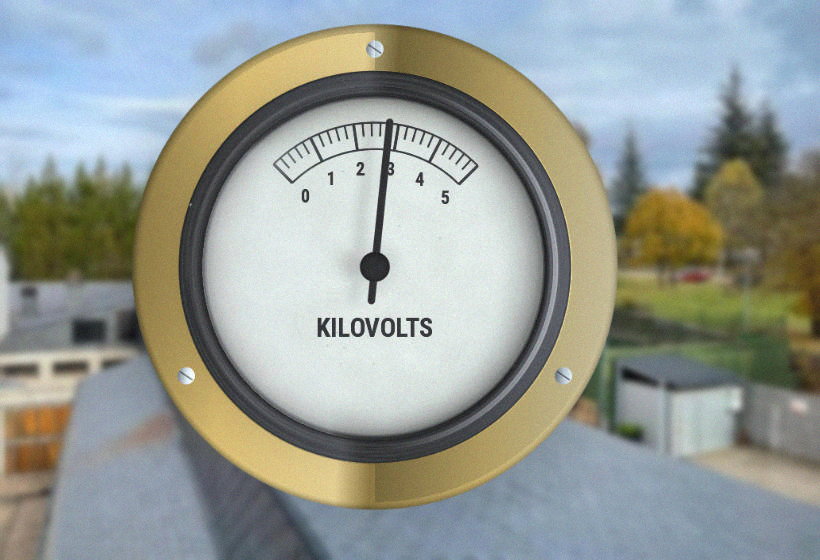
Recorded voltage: 2.8
